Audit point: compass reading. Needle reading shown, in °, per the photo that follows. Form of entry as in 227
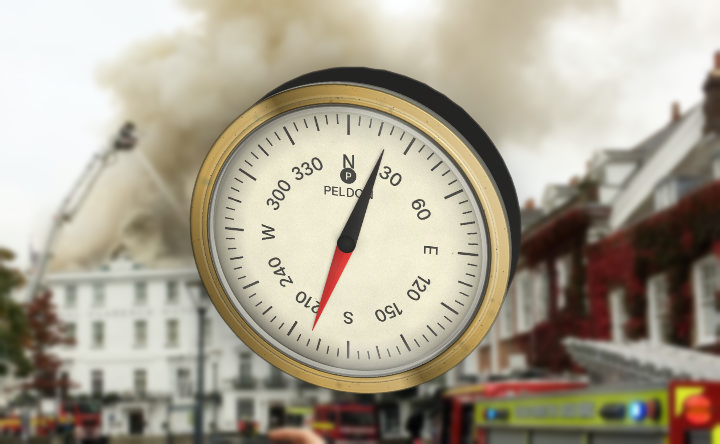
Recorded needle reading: 200
